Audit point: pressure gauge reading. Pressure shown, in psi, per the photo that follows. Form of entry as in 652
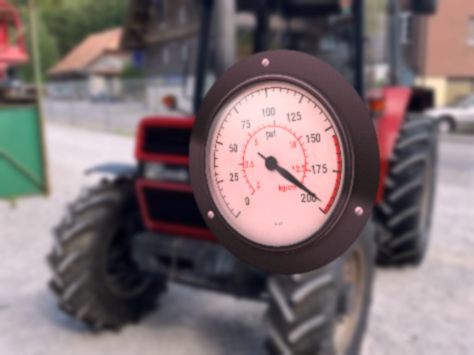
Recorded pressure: 195
